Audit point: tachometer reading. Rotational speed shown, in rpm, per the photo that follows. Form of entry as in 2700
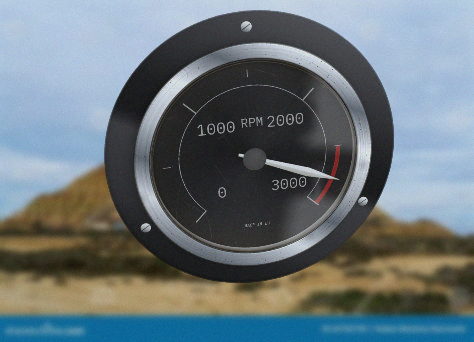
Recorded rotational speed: 2750
